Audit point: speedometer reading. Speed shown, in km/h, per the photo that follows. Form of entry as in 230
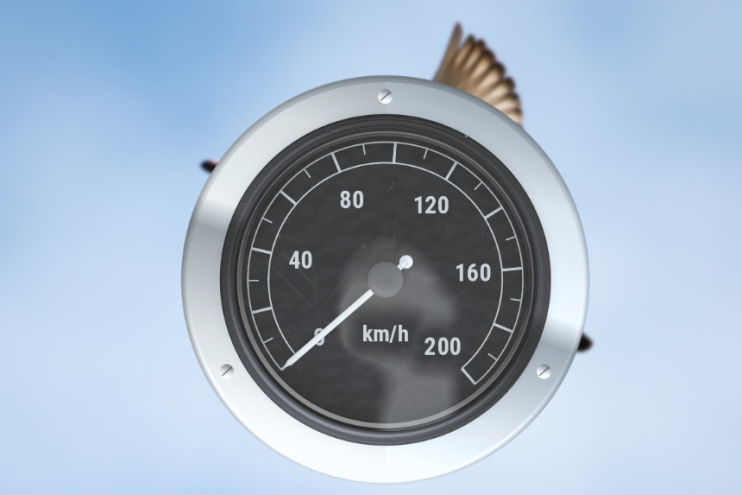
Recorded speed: 0
